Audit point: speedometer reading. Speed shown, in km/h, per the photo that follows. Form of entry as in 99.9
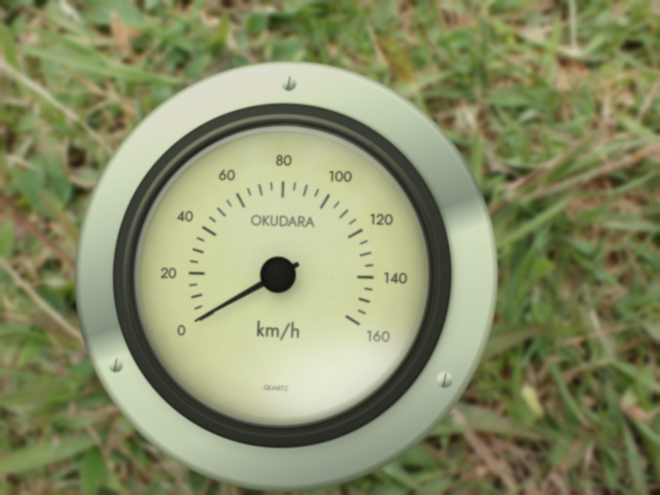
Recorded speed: 0
